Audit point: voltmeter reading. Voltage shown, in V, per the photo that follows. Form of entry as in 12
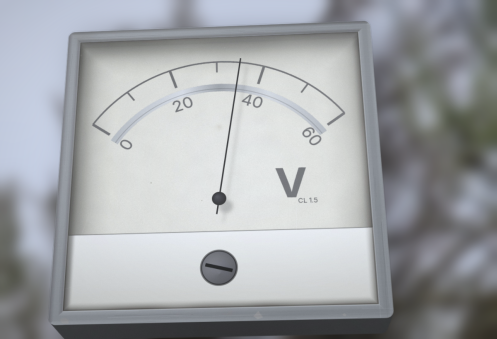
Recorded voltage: 35
